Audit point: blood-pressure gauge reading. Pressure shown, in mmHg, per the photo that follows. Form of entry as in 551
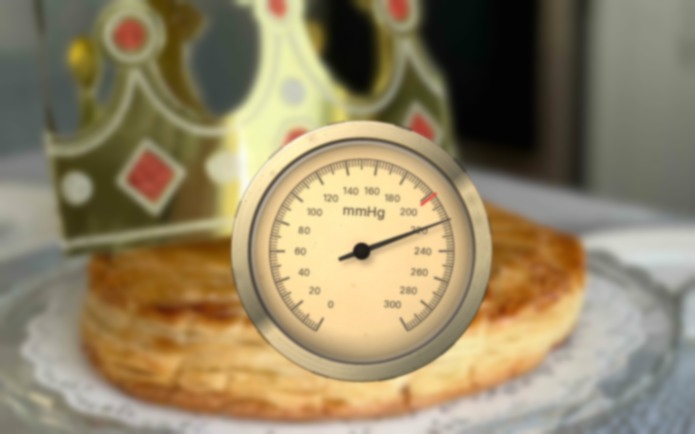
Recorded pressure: 220
